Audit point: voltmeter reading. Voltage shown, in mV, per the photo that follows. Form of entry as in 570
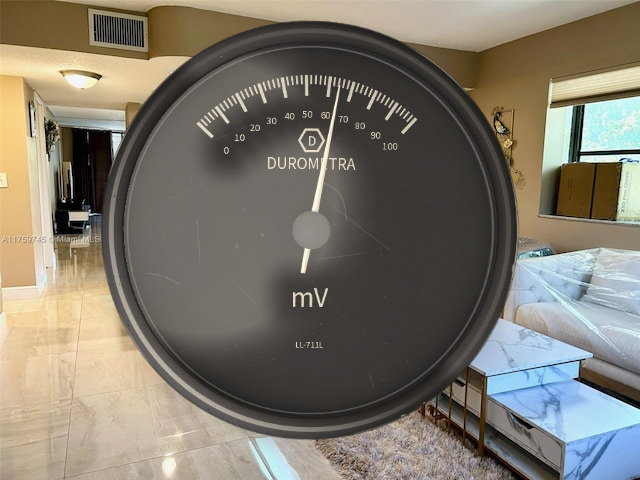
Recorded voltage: 64
